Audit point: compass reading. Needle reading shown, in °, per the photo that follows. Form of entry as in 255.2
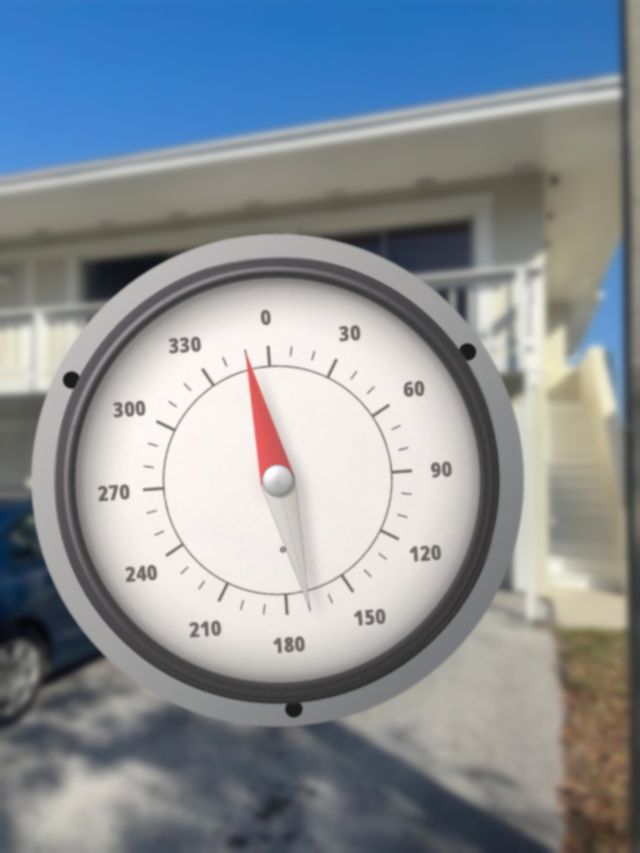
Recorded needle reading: 350
